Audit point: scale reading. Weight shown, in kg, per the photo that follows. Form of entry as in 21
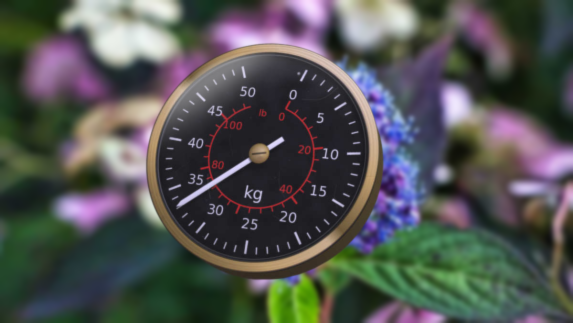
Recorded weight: 33
